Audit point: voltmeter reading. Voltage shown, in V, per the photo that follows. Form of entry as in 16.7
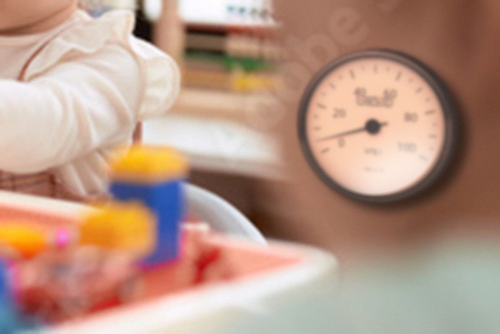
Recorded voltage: 5
